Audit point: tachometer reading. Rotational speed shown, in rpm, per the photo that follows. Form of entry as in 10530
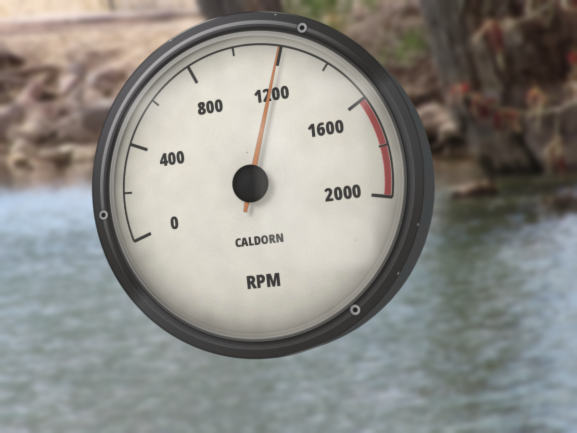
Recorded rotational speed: 1200
